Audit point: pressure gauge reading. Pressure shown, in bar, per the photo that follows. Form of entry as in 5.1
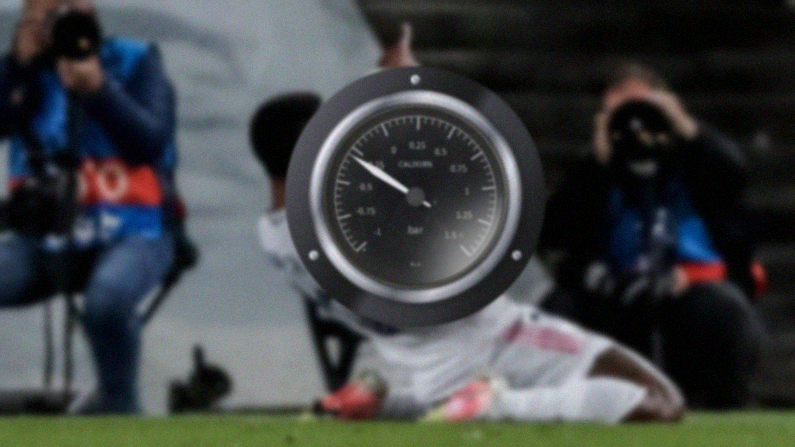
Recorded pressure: -0.3
